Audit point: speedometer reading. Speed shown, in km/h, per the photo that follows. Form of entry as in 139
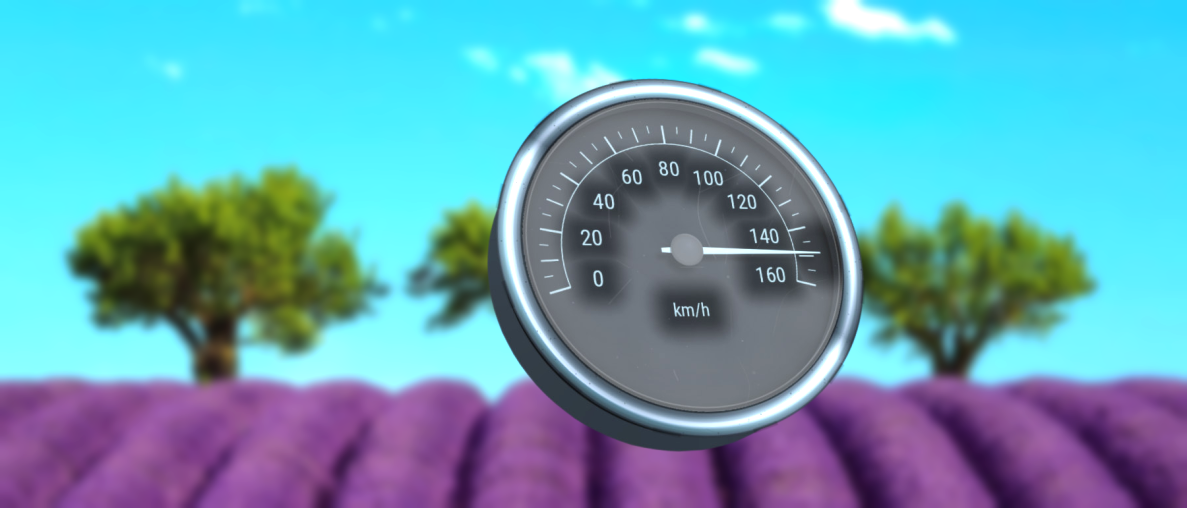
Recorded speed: 150
